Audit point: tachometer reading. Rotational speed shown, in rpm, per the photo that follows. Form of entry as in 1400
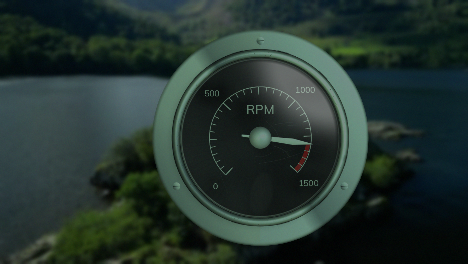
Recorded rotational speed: 1300
